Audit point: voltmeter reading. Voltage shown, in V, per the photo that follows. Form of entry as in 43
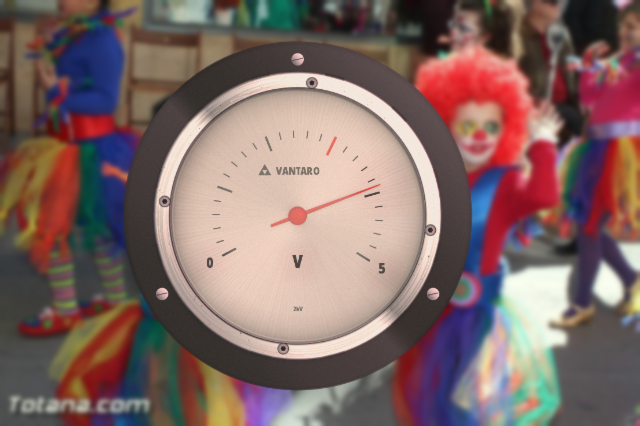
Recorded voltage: 3.9
